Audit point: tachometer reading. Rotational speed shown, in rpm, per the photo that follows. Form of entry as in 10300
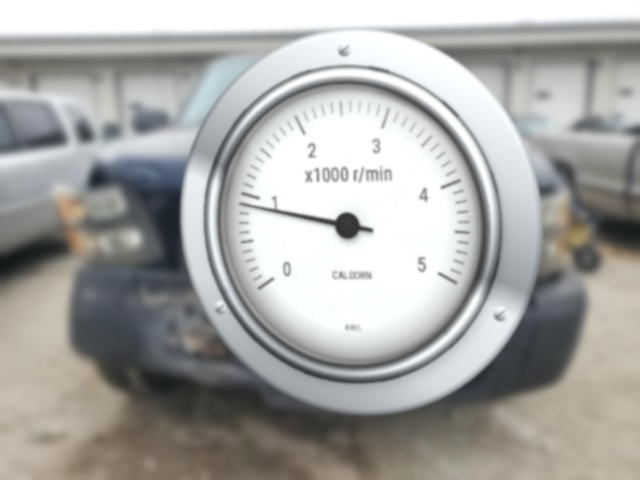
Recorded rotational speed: 900
